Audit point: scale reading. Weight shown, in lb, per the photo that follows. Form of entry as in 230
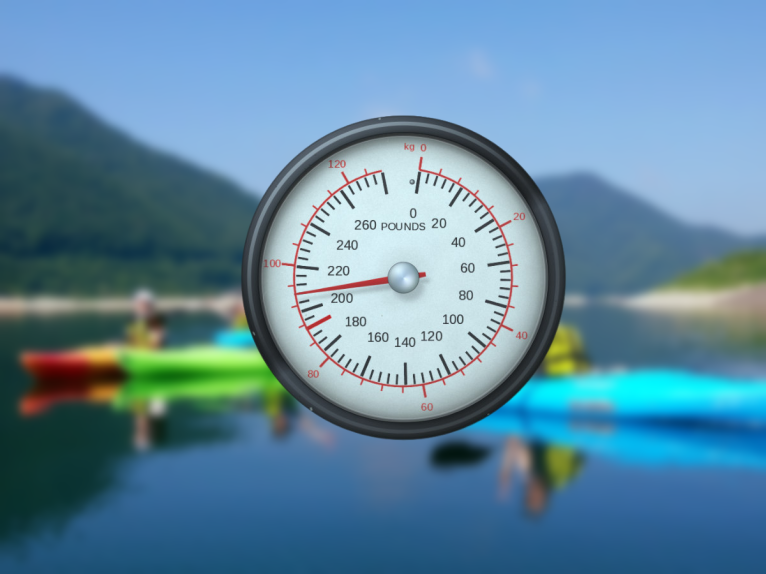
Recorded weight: 208
